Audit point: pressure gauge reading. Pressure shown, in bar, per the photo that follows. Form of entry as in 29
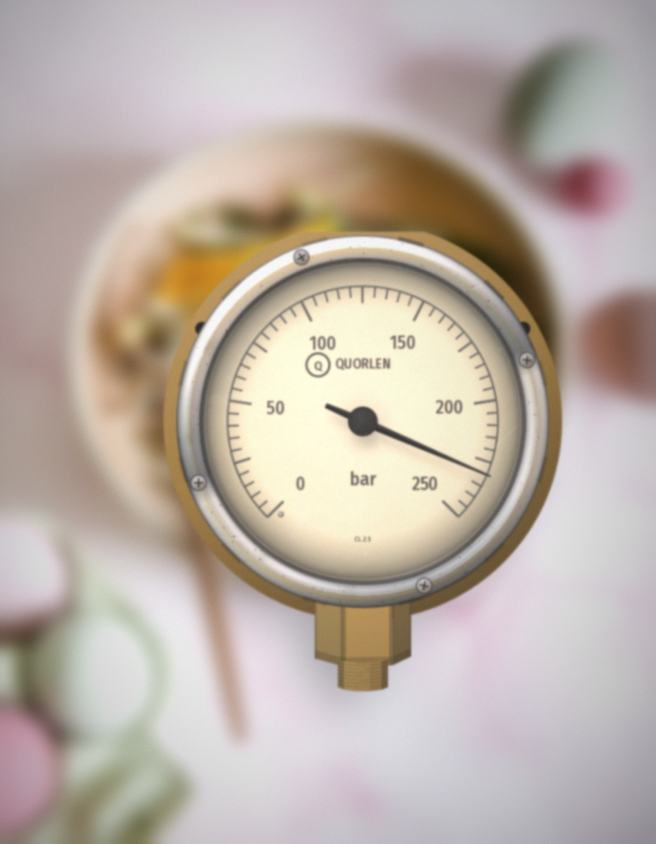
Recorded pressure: 230
